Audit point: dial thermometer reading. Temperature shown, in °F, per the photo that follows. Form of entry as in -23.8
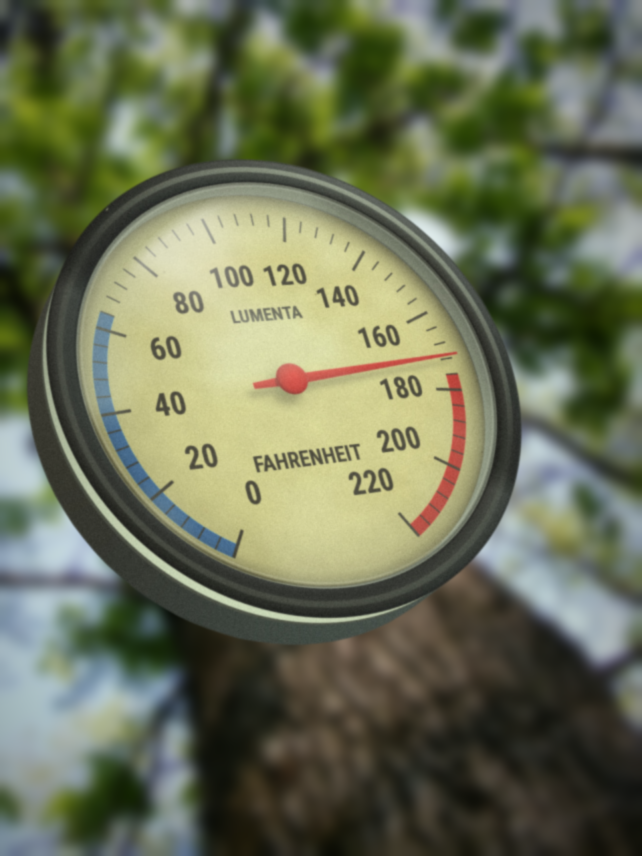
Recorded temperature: 172
